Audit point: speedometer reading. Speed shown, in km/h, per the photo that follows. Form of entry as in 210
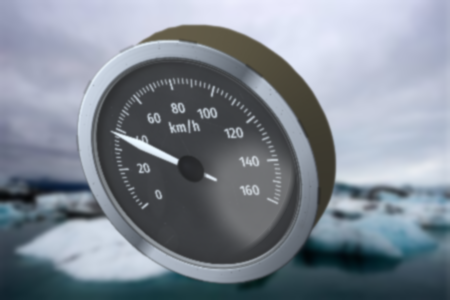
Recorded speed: 40
